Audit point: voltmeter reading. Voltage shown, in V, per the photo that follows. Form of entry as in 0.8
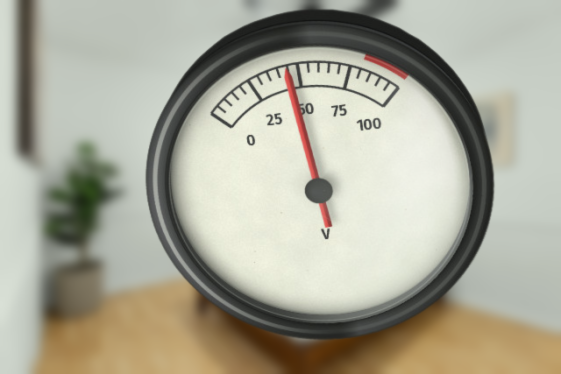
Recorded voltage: 45
